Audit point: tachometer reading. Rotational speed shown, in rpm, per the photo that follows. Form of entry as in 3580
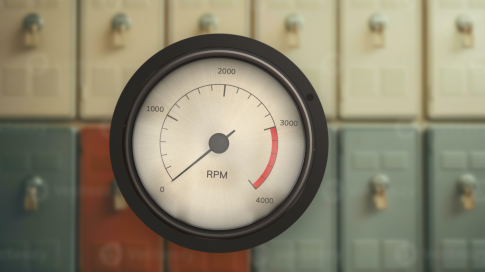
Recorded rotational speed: 0
